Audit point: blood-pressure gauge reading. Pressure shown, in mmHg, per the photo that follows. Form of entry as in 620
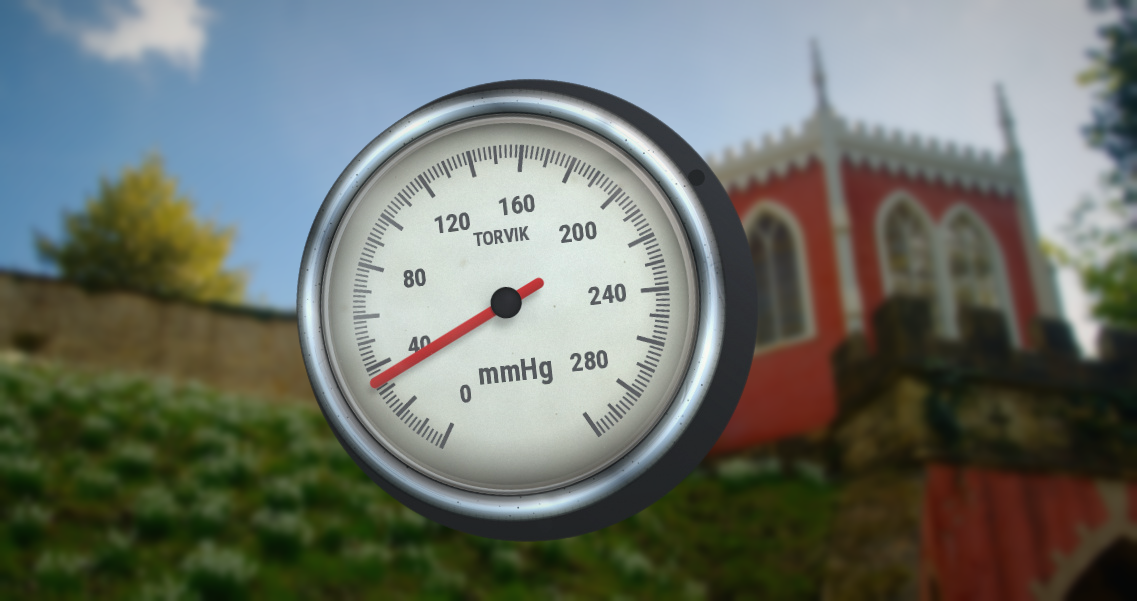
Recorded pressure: 34
